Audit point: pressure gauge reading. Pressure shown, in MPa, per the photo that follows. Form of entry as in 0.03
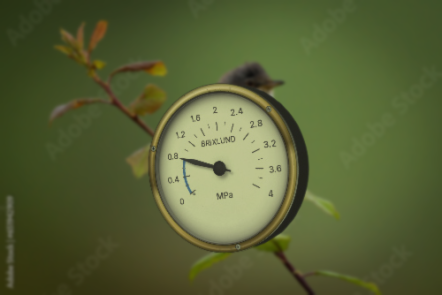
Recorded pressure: 0.8
